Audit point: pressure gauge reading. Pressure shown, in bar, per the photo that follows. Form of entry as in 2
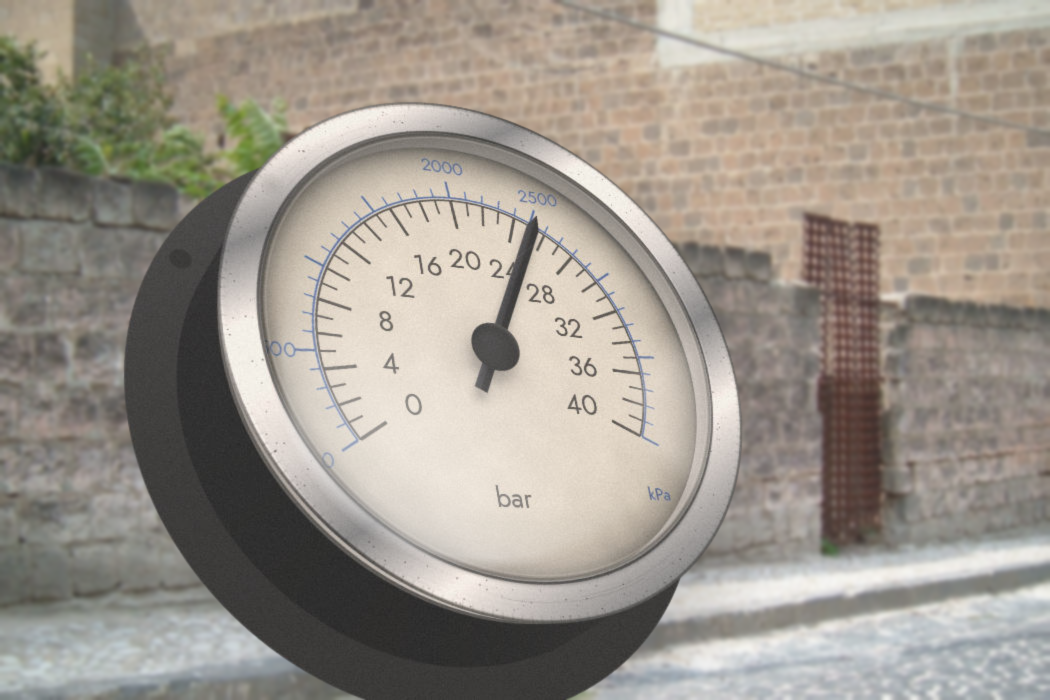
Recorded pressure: 25
